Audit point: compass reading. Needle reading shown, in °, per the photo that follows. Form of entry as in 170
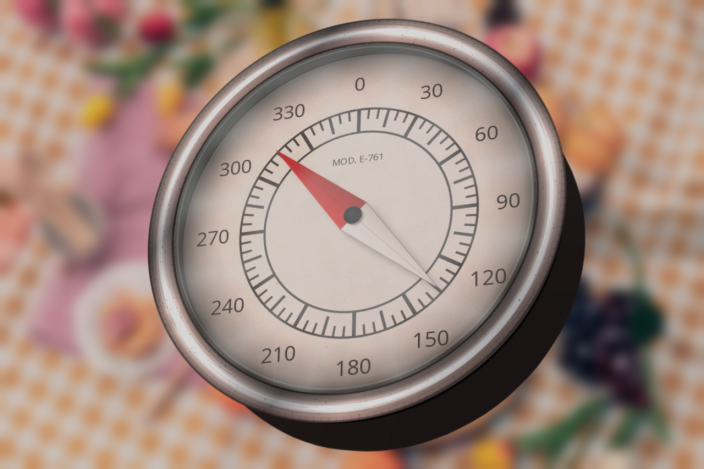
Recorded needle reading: 315
